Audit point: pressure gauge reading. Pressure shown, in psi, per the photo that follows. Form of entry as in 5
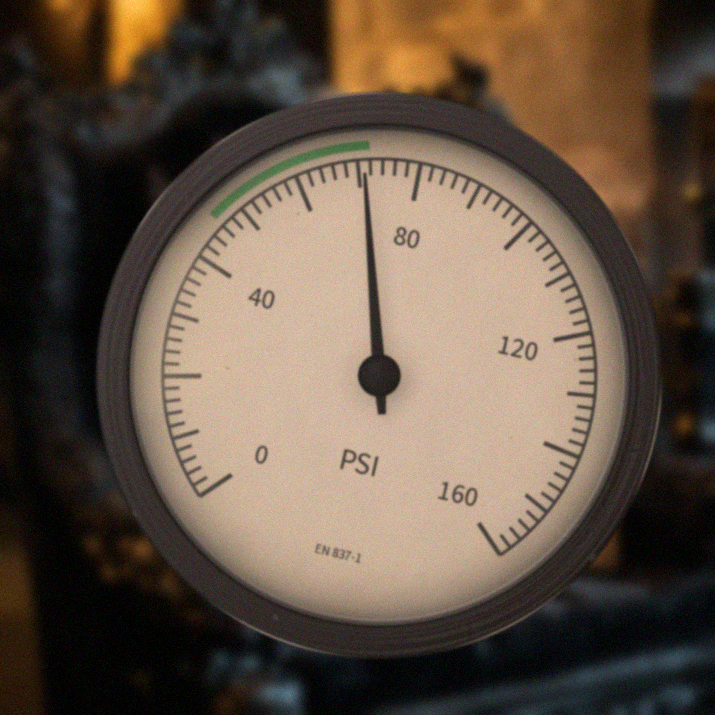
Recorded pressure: 71
